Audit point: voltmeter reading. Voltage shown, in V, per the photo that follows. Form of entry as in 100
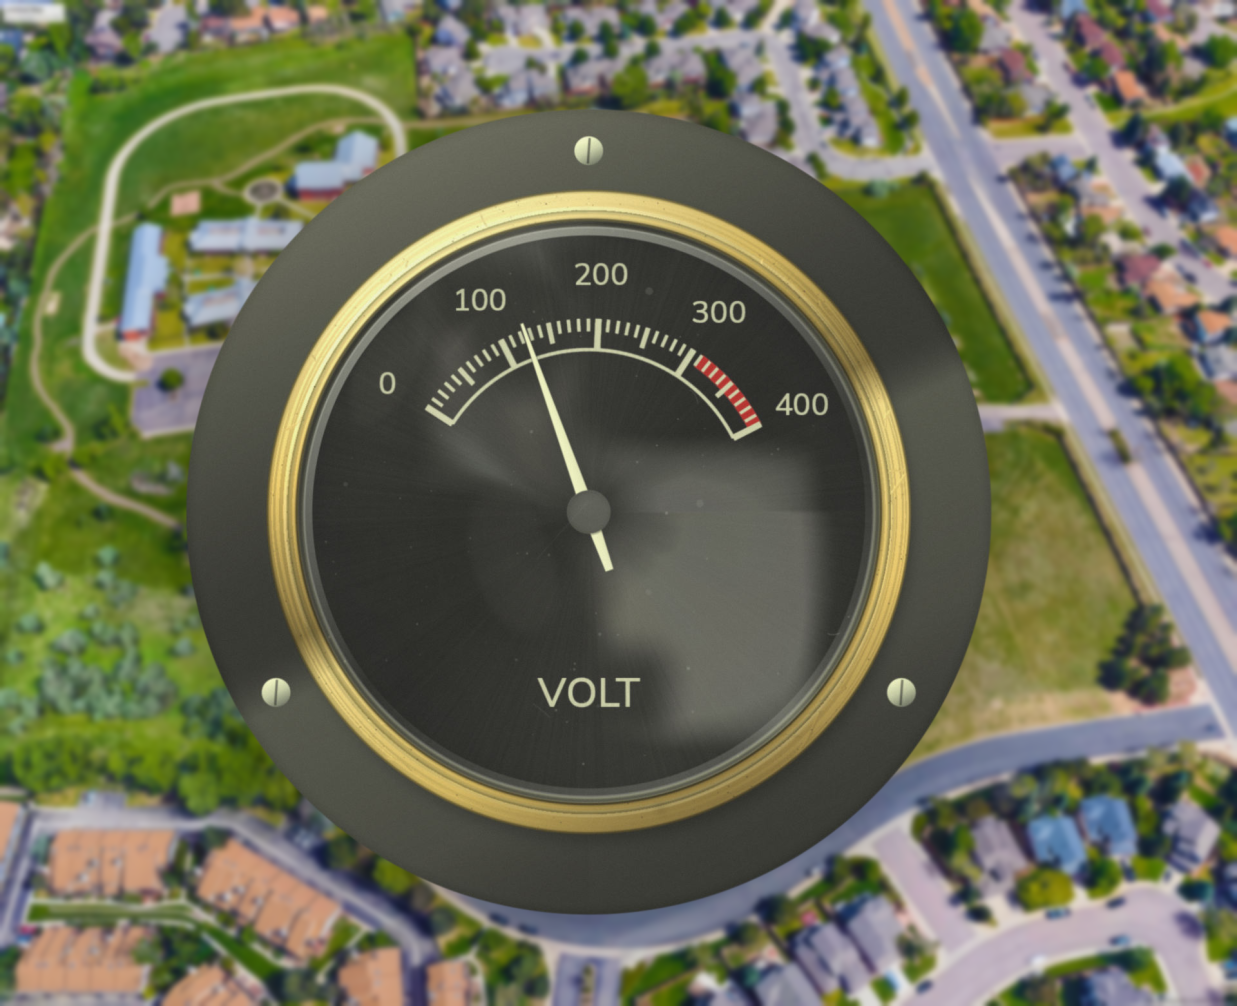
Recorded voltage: 125
